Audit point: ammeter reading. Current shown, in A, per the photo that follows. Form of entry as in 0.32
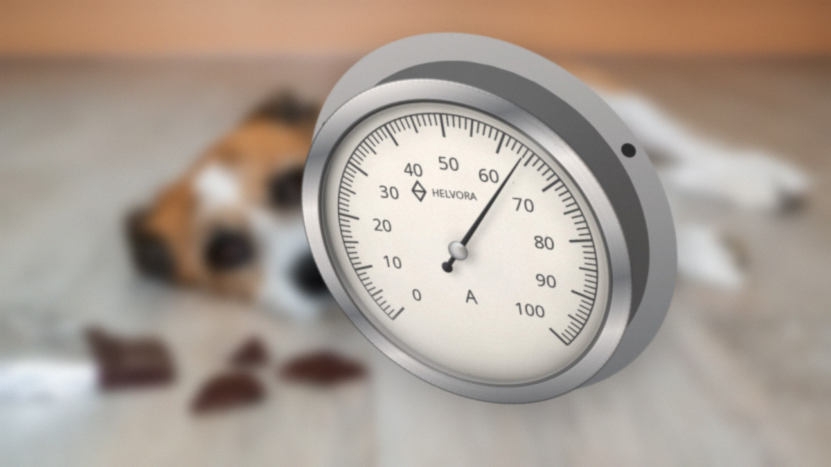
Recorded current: 64
